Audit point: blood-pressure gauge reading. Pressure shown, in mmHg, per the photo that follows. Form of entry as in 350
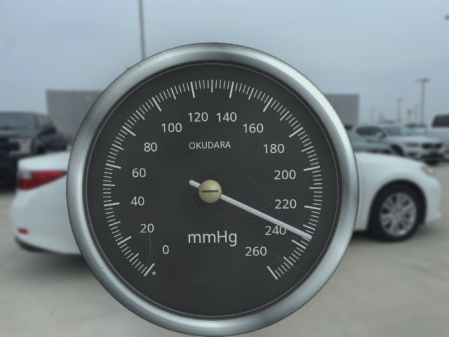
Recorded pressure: 234
